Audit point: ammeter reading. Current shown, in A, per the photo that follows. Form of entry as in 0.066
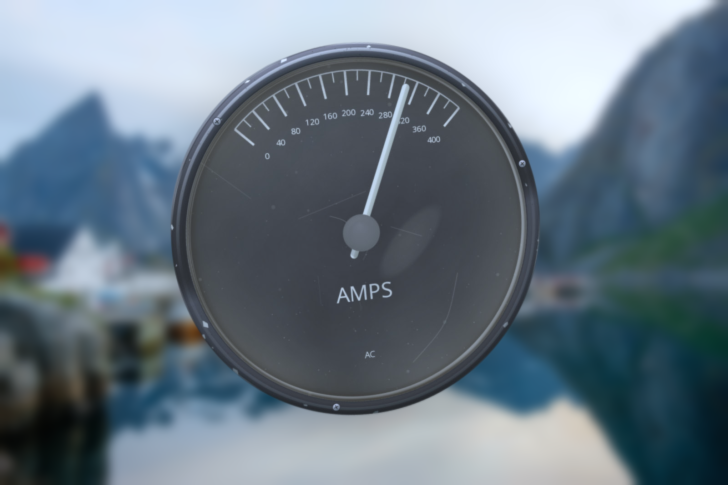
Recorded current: 300
